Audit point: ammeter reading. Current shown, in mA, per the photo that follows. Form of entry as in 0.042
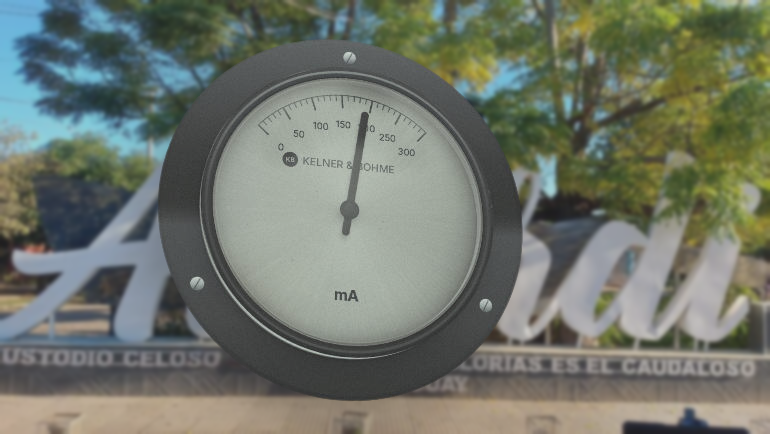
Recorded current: 190
